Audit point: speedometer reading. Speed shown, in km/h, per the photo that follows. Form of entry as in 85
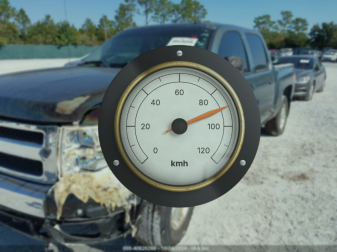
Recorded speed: 90
